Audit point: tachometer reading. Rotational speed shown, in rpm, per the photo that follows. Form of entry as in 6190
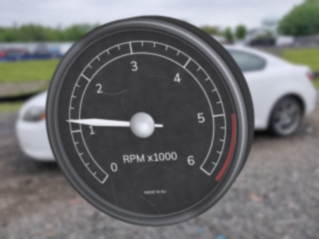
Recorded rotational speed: 1200
